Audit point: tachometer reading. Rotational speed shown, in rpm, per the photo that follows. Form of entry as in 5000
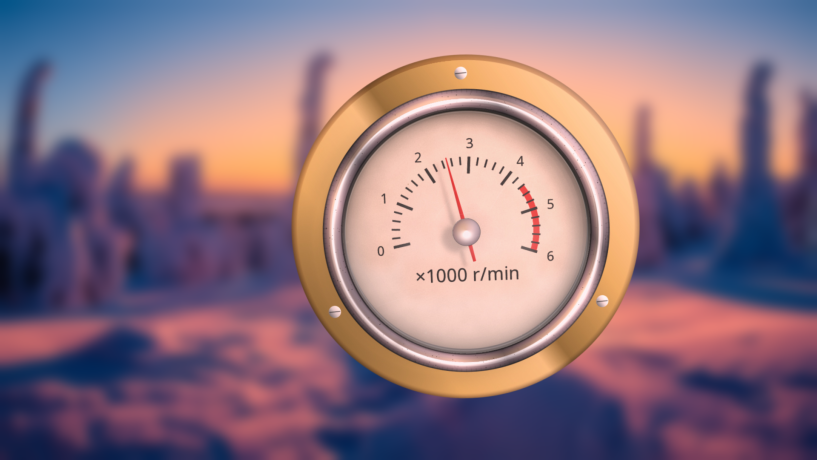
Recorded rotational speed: 2500
